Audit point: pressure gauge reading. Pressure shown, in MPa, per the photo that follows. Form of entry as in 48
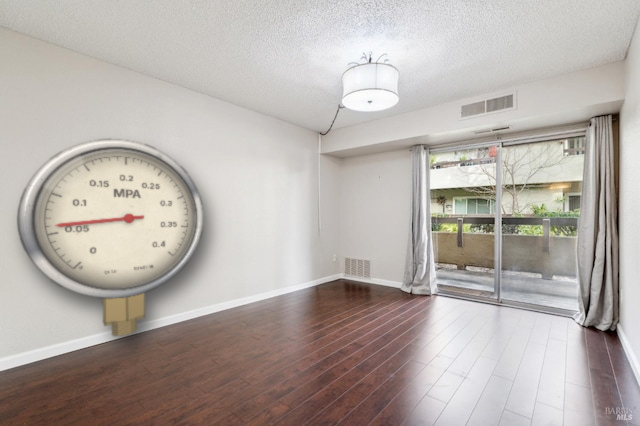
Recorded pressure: 0.06
